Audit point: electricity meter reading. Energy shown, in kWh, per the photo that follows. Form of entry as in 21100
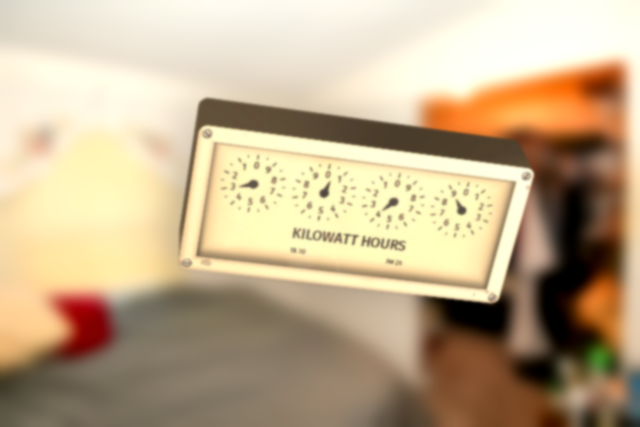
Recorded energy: 3039
